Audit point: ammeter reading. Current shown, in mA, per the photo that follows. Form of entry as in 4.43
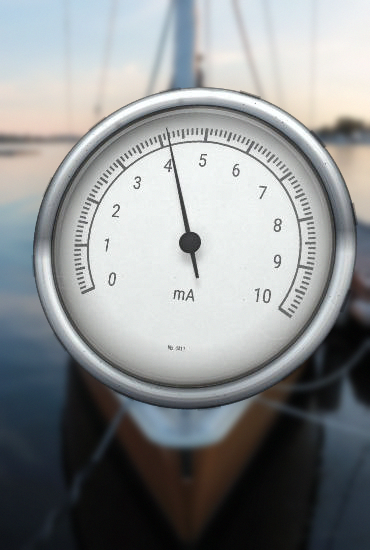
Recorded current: 4.2
